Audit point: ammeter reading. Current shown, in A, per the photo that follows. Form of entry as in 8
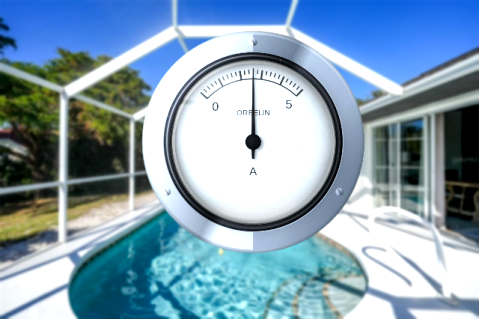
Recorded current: 2.6
